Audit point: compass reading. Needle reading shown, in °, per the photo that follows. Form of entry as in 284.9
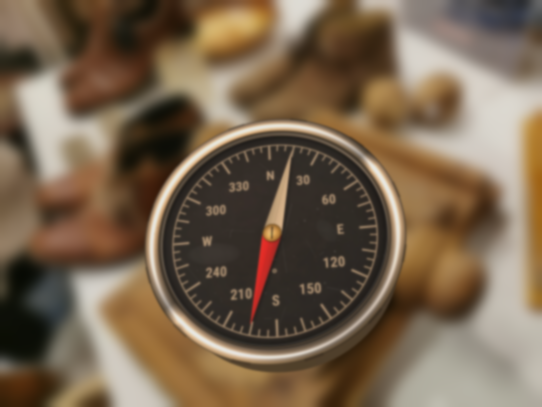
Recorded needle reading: 195
